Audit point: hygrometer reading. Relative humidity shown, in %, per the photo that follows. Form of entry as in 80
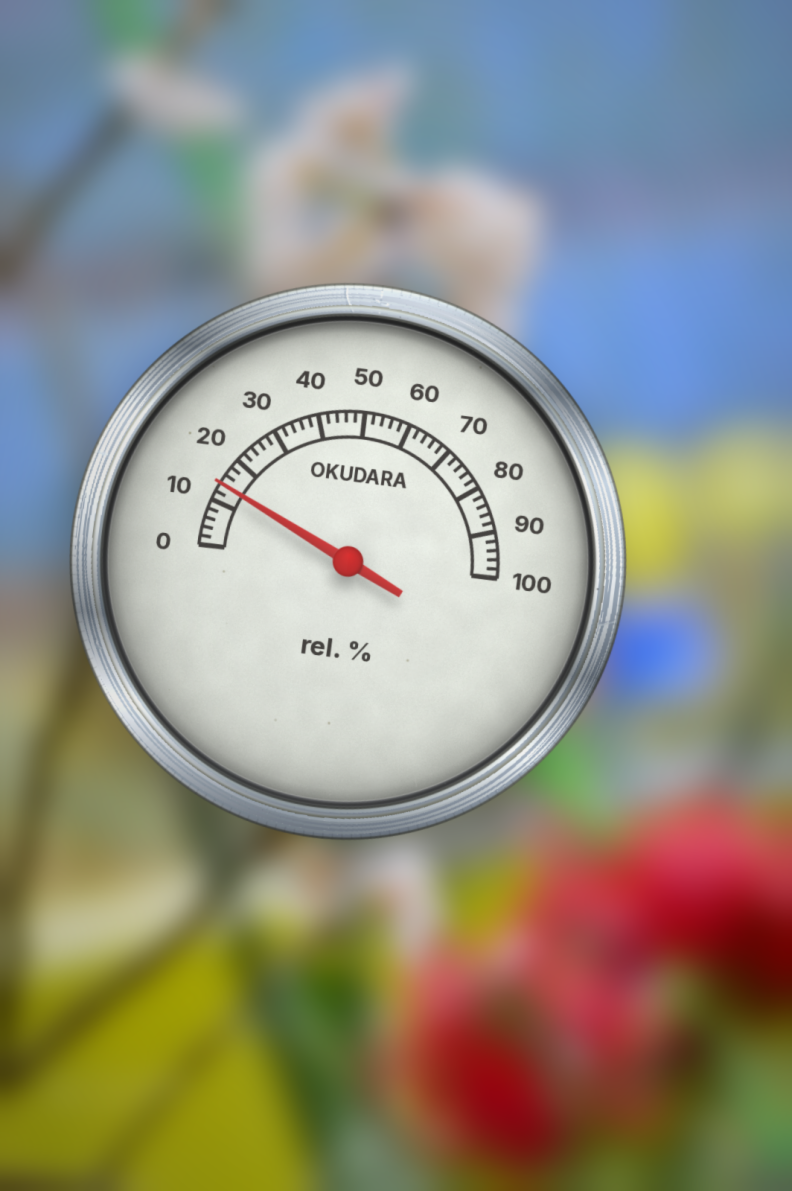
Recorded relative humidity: 14
